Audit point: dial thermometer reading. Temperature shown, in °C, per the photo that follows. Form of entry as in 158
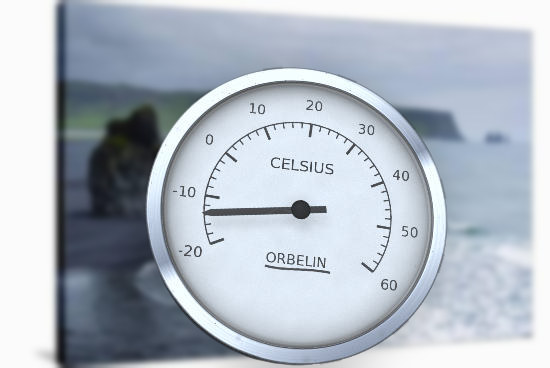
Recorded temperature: -14
